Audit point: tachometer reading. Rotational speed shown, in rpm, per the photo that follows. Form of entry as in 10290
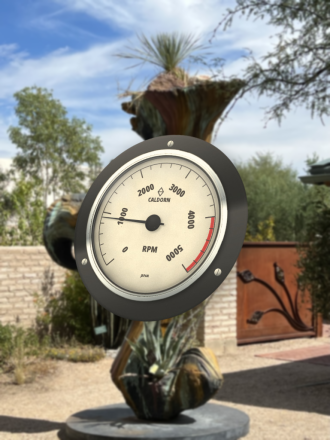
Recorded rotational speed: 900
